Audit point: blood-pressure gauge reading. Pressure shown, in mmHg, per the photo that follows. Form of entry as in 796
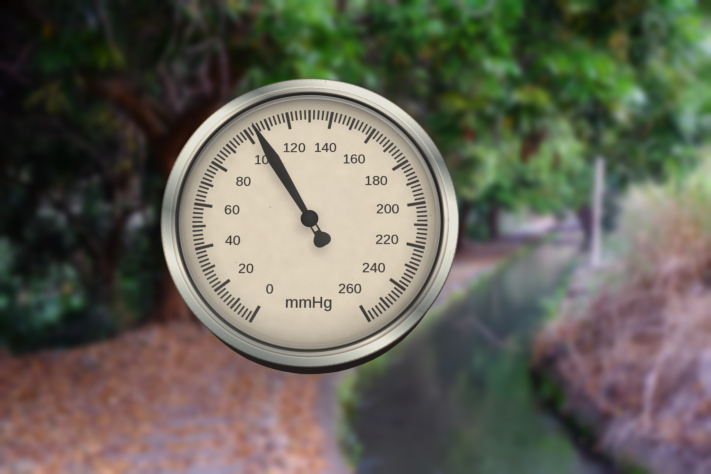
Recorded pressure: 104
